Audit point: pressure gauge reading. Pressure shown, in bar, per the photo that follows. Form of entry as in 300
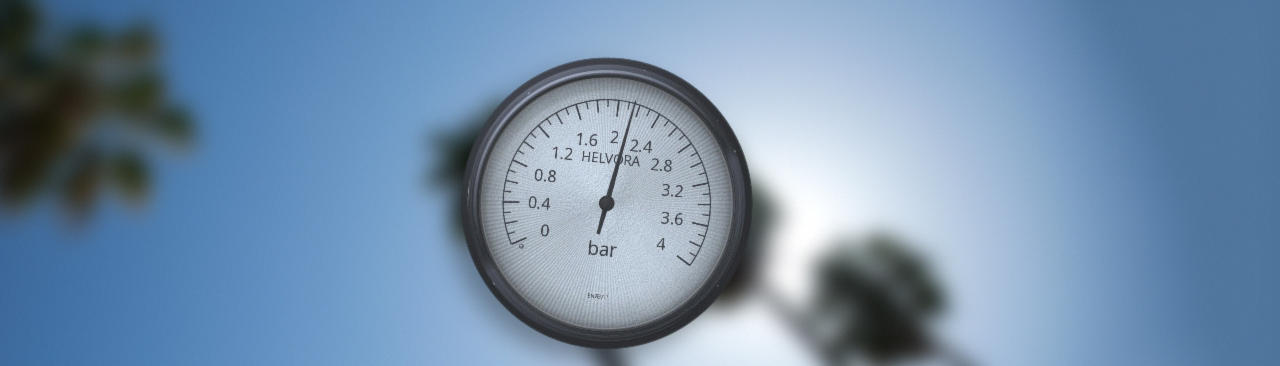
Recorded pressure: 2.15
